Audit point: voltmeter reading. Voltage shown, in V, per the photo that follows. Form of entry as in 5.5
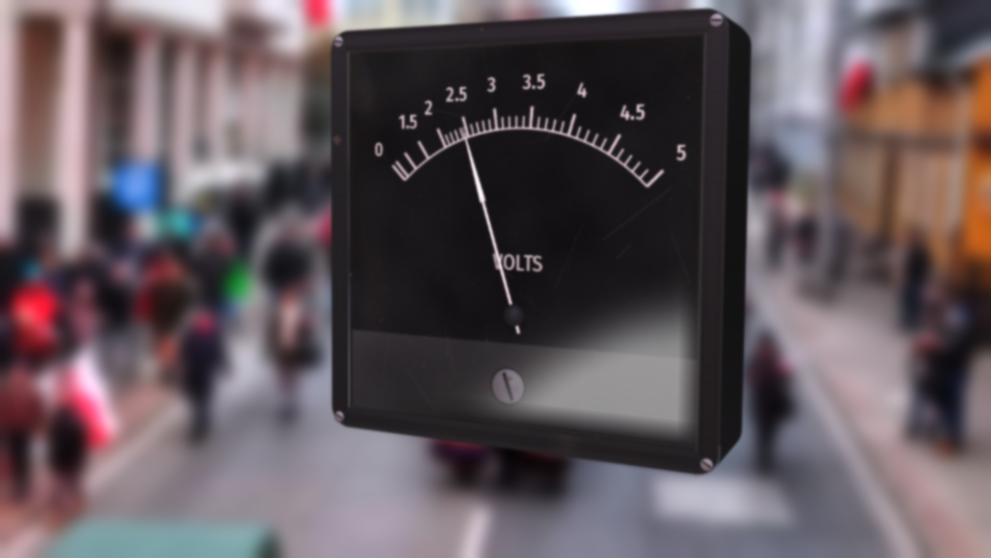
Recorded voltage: 2.5
